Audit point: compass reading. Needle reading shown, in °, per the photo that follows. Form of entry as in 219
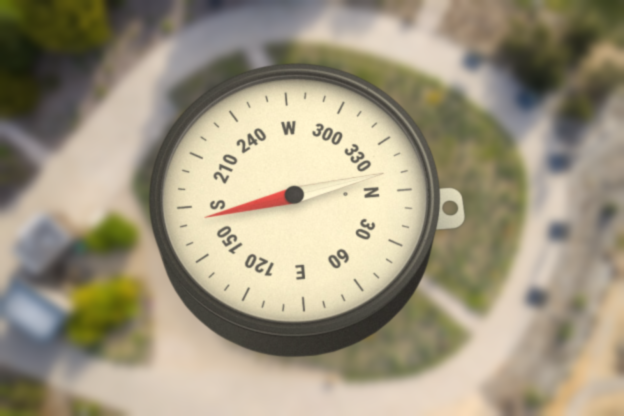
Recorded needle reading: 170
